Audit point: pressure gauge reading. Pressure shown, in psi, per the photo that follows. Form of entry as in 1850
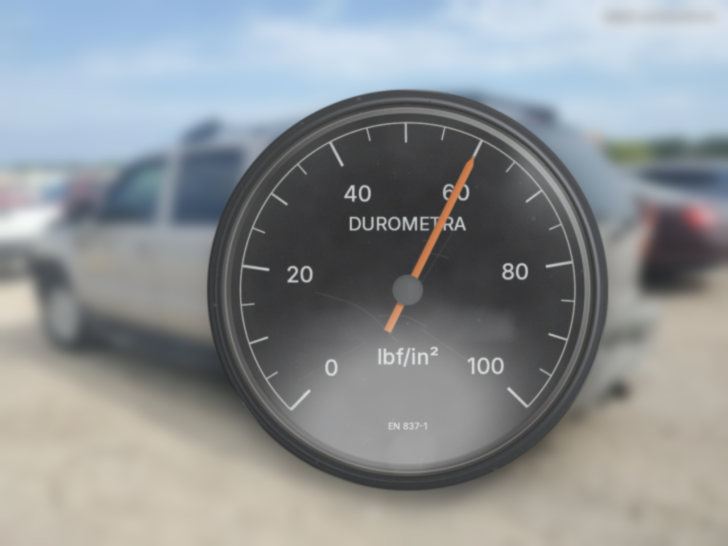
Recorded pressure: 60
